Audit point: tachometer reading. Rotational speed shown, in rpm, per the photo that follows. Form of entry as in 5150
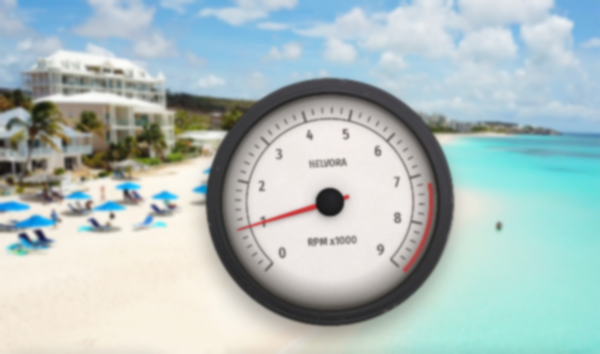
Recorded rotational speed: 1000
